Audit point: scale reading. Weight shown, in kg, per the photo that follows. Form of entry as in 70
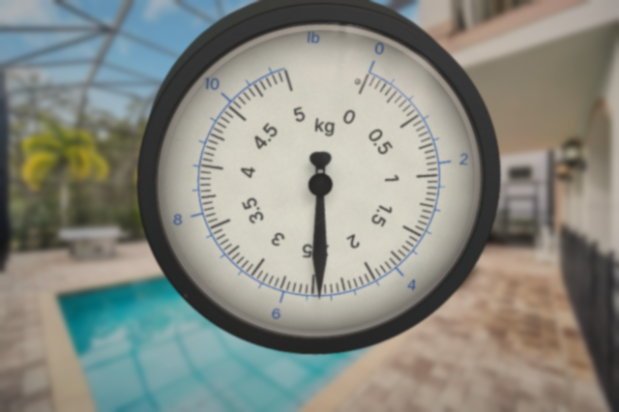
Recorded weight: 2.45
